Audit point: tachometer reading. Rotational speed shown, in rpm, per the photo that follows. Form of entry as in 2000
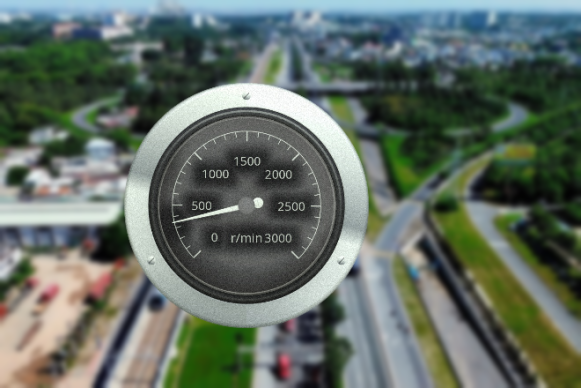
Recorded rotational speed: 350
